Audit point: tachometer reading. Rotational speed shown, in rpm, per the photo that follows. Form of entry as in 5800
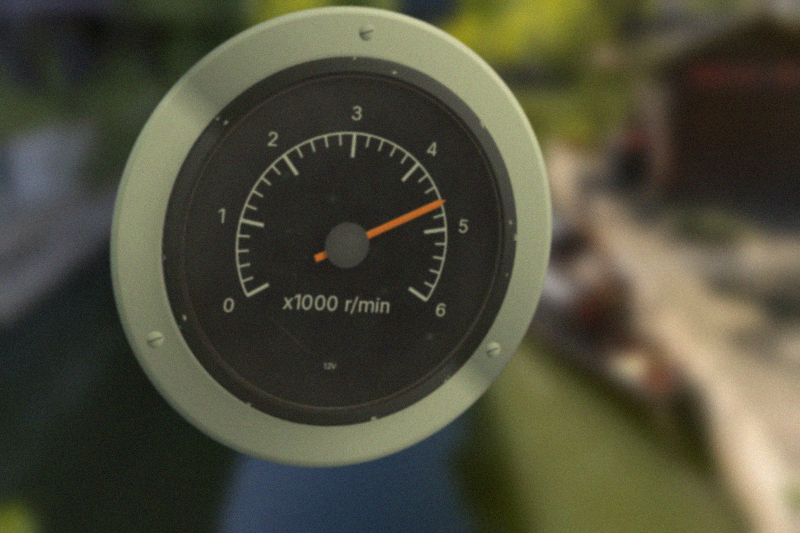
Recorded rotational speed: 4600
